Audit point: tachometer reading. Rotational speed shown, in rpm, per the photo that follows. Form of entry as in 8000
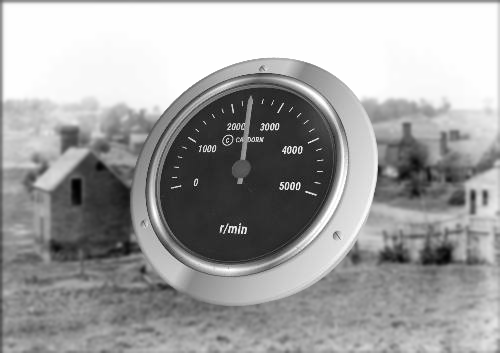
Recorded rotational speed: 2400
